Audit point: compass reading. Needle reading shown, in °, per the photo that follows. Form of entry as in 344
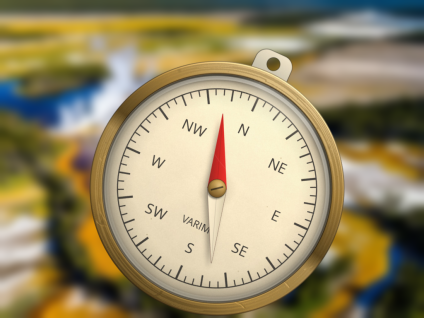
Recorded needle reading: 340
